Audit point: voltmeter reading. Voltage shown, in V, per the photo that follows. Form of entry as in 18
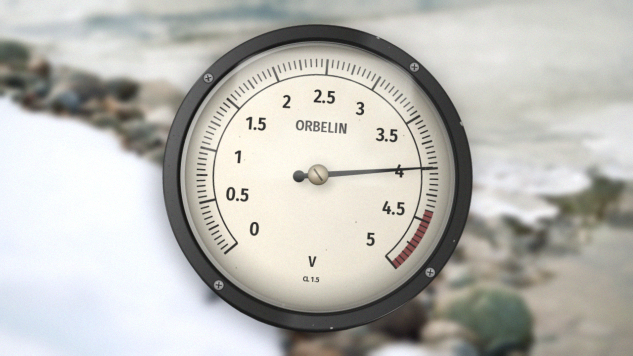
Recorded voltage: 4
